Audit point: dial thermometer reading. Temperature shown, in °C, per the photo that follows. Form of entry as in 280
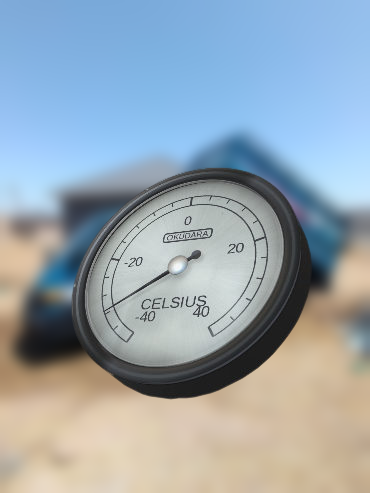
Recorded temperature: -32
